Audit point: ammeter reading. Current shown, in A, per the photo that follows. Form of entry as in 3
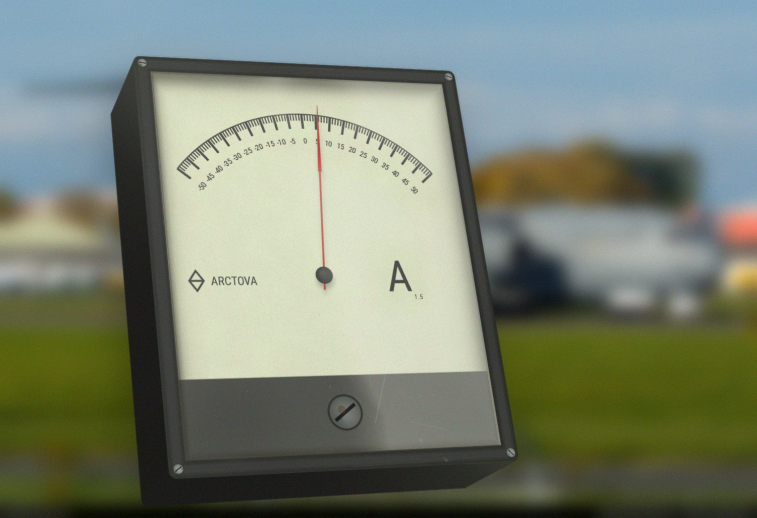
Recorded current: 5
